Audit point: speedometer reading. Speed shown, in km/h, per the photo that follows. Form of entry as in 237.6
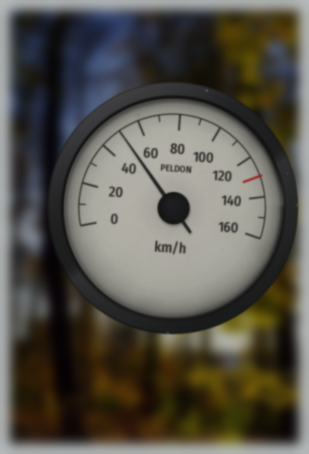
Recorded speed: 50
